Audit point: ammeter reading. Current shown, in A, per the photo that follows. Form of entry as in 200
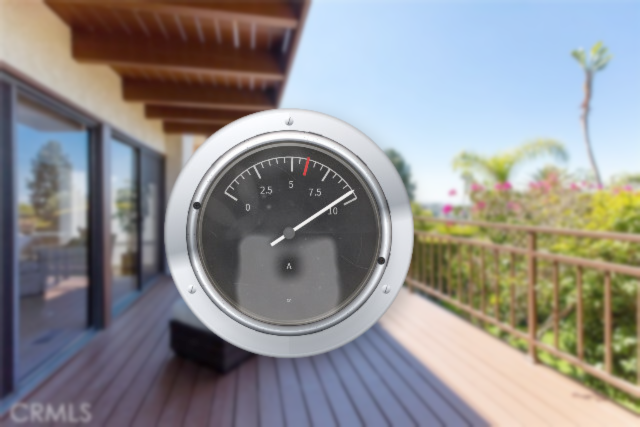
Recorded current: 9.5
